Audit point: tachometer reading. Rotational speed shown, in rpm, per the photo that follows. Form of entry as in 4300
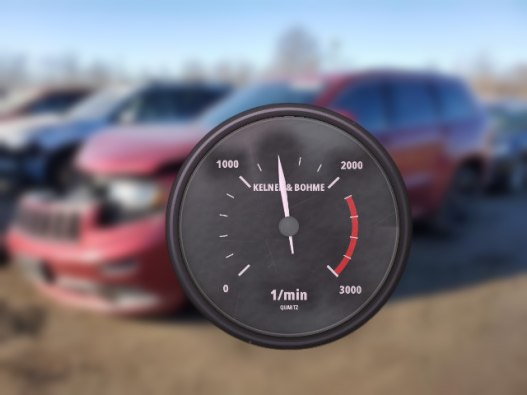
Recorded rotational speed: 1400
